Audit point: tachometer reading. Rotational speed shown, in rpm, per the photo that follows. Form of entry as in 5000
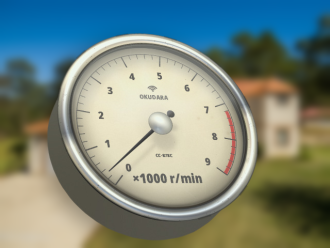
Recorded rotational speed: 300
